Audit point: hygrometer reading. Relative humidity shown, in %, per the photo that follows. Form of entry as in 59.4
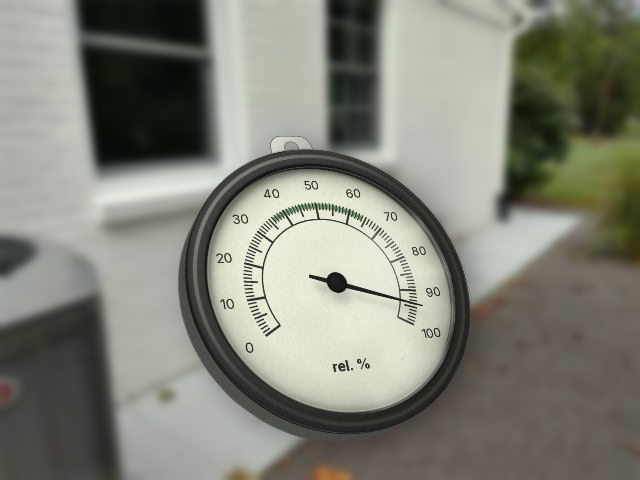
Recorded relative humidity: 95
